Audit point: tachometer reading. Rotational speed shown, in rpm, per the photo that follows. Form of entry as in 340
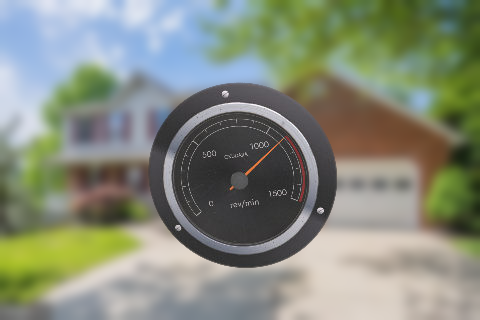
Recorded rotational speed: 1100
